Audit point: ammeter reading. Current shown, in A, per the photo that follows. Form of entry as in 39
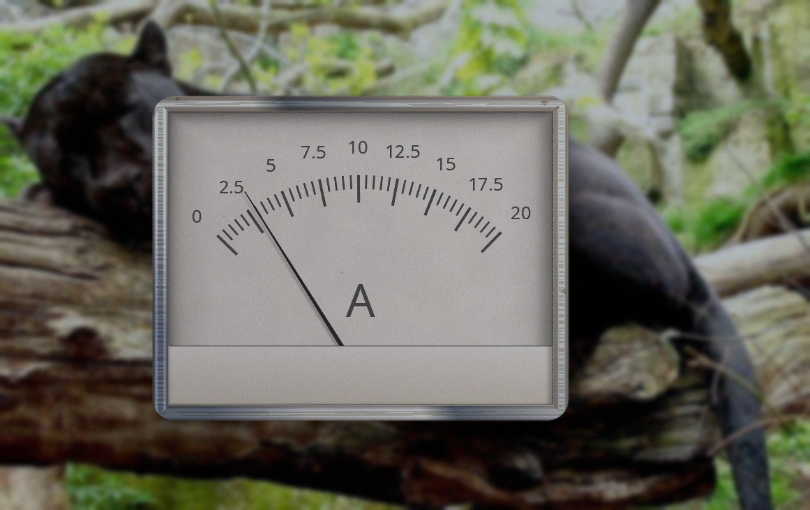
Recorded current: 3
